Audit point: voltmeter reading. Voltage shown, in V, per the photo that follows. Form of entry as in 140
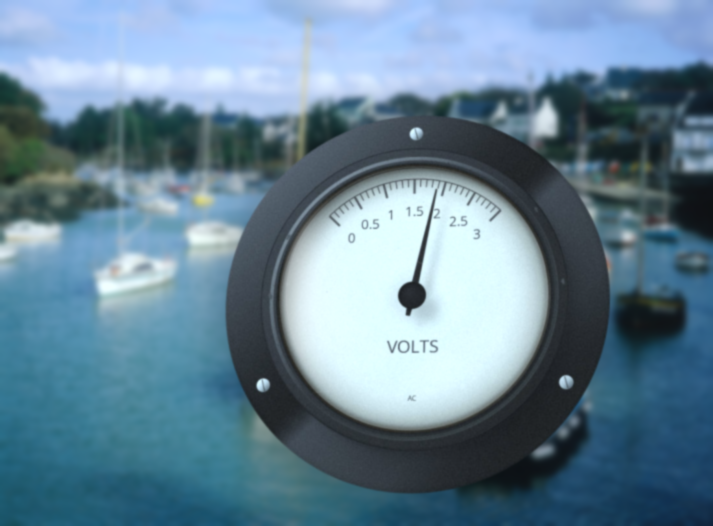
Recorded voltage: 1.9
